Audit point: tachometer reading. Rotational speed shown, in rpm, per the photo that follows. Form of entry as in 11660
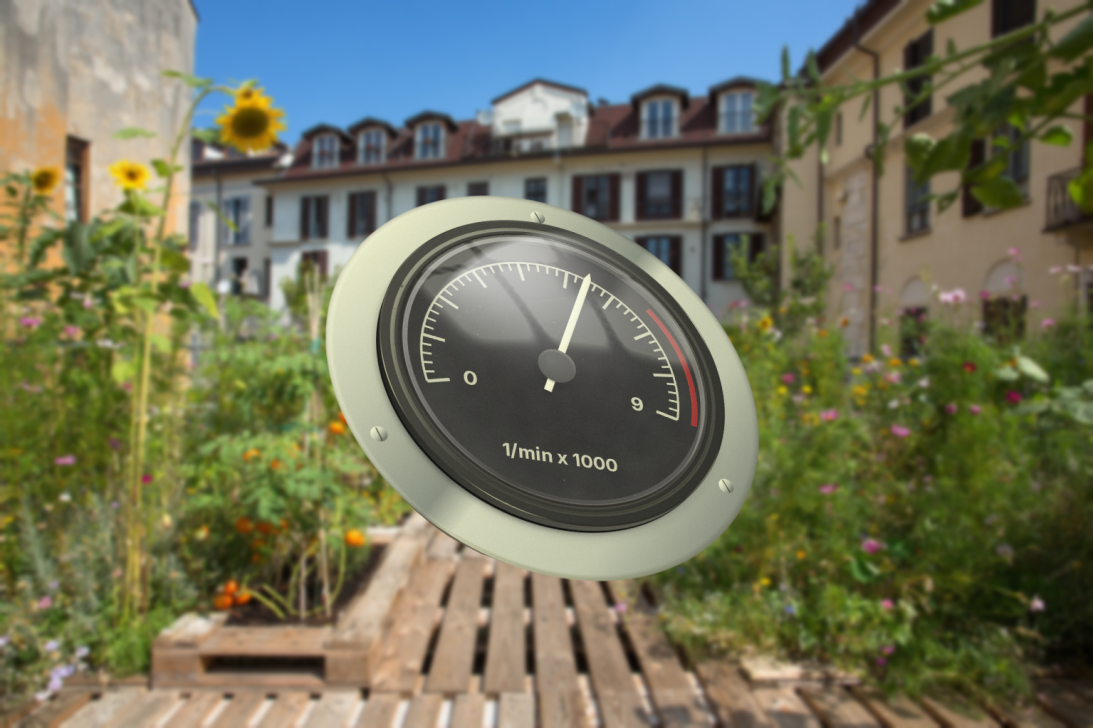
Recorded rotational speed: 5400
